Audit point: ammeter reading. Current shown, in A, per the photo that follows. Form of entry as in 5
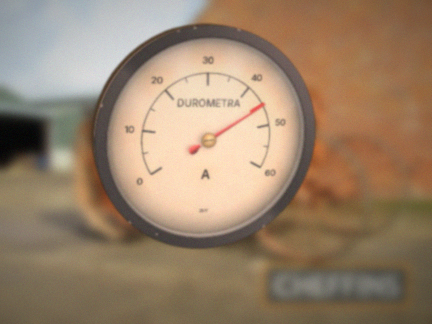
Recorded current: 45
